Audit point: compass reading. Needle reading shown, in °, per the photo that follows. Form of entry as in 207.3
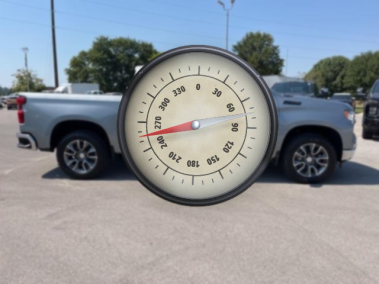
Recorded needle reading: 255
